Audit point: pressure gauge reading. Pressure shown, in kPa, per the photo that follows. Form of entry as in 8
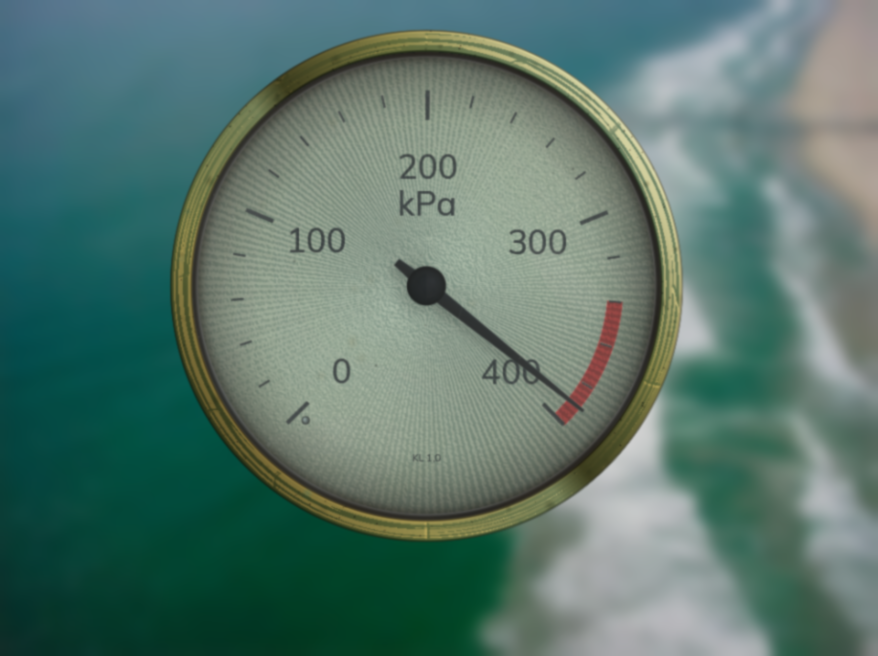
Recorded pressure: 390
